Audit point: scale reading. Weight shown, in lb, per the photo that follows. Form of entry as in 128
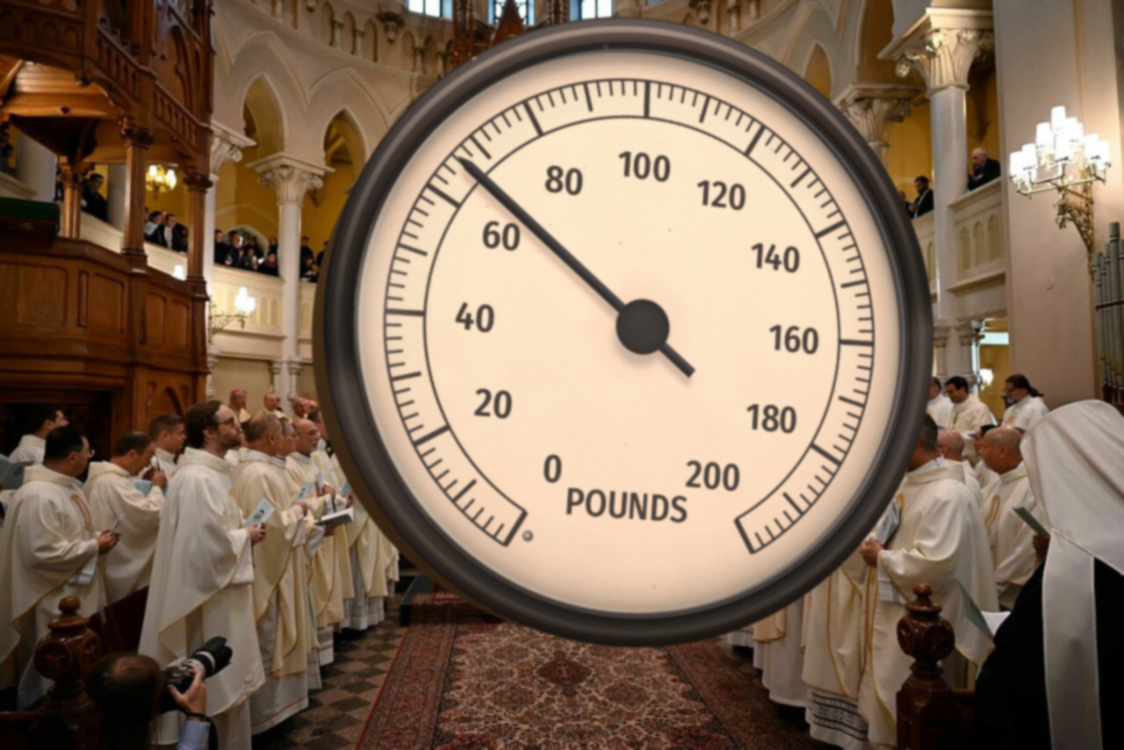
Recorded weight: 66
